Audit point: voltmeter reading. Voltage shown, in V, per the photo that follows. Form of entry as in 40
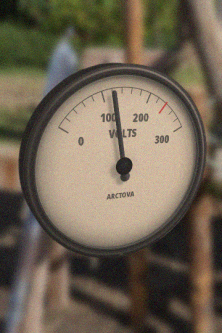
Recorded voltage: 120
